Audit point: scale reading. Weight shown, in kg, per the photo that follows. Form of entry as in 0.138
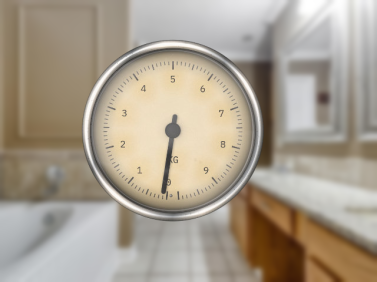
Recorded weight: 0.1
